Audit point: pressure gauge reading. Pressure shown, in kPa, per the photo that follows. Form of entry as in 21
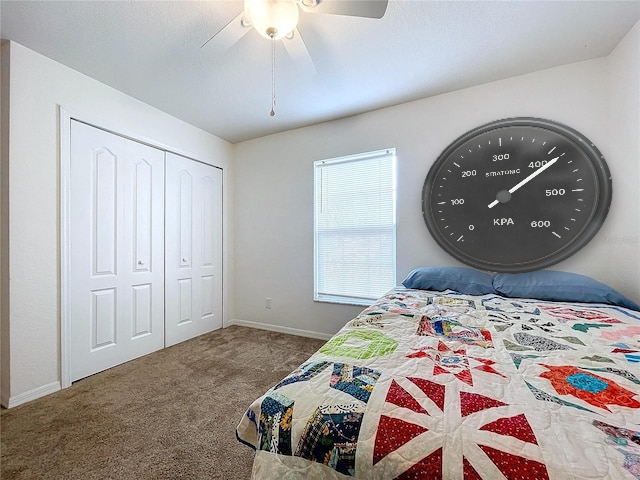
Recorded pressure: 420
